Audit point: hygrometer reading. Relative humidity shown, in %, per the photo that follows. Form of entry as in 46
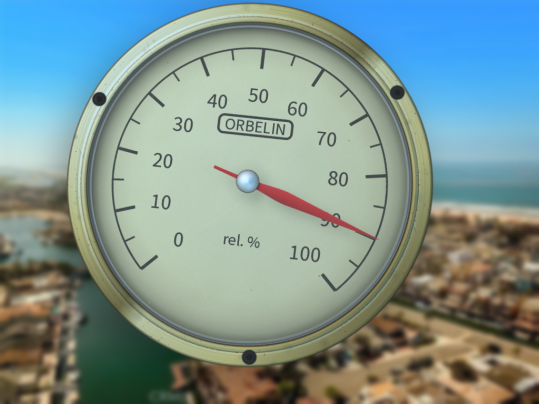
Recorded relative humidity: 90
